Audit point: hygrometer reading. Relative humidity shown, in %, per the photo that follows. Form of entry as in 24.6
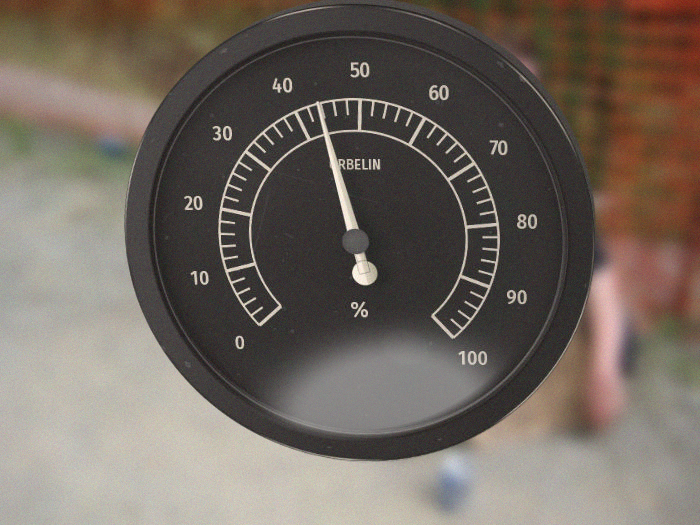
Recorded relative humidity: 44
